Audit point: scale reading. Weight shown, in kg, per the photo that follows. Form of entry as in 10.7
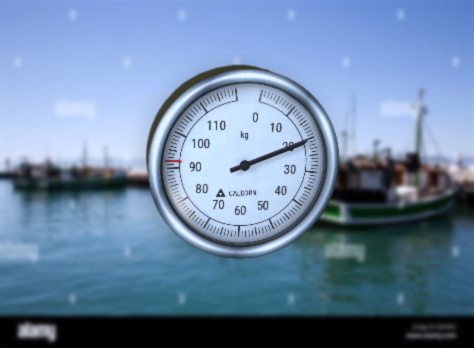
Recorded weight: 20
